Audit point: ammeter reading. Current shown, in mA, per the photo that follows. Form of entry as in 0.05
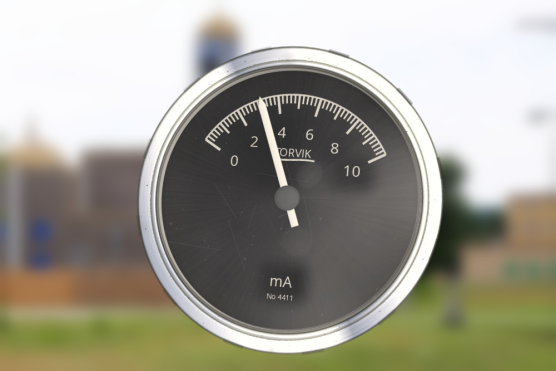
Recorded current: 3.2
